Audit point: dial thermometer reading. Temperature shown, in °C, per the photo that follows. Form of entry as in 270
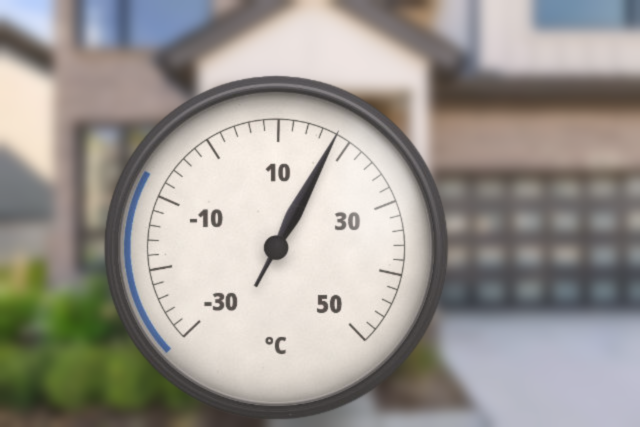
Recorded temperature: 18
